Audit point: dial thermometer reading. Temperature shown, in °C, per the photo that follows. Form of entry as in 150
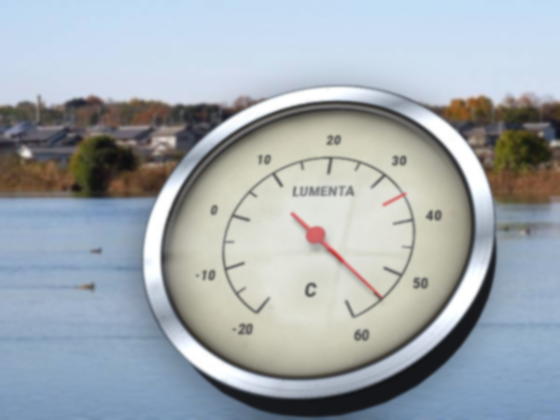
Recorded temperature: 55
